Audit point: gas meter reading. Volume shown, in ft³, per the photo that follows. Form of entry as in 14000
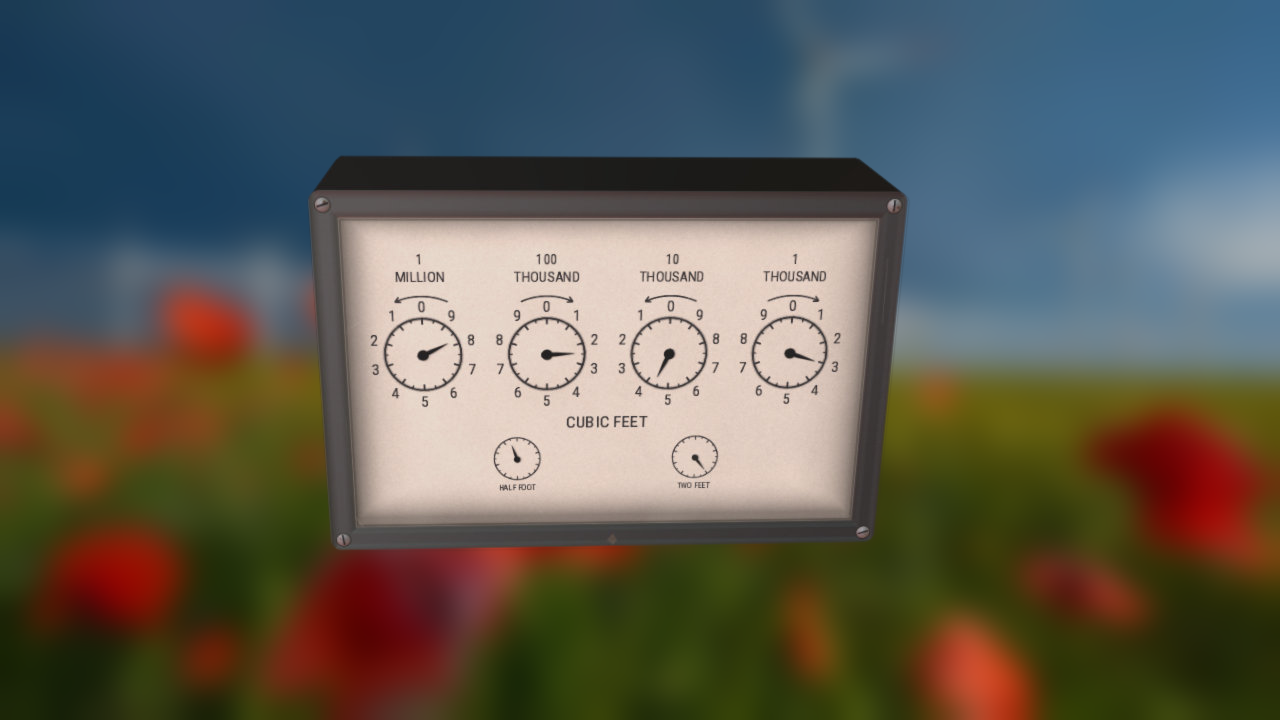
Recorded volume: 824300
